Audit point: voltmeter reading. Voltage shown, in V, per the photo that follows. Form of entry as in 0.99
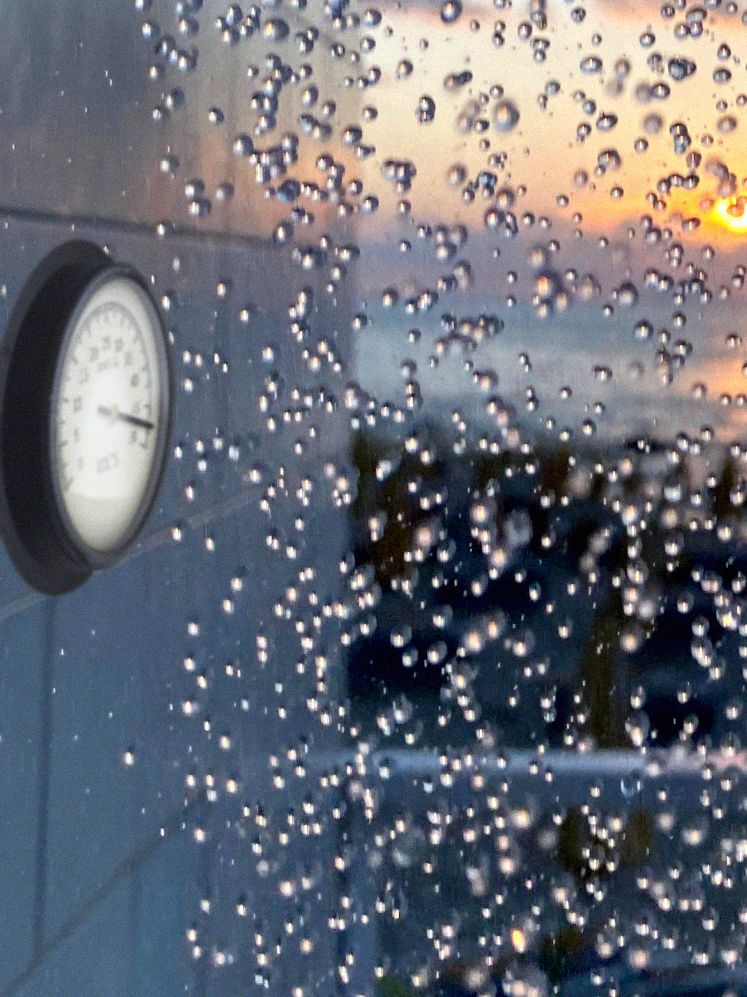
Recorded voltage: 47.5
